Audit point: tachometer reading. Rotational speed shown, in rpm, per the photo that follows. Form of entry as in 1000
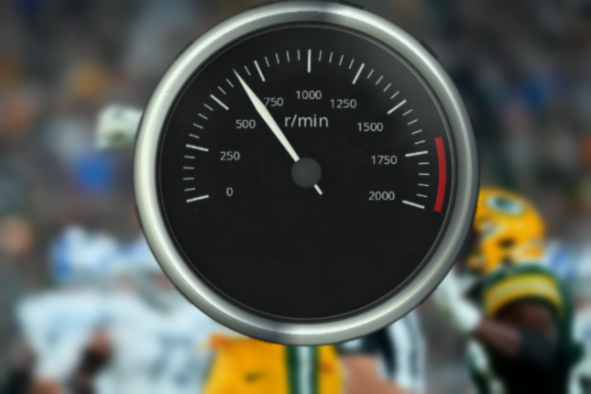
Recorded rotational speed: 650
